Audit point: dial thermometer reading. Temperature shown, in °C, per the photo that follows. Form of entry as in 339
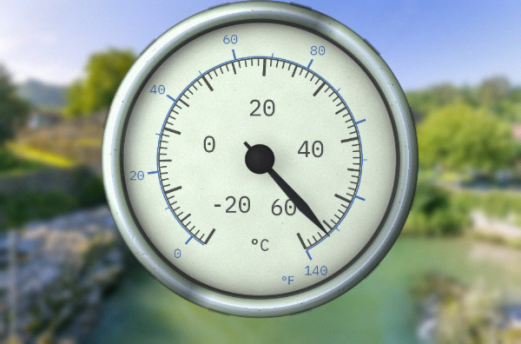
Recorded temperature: 56
